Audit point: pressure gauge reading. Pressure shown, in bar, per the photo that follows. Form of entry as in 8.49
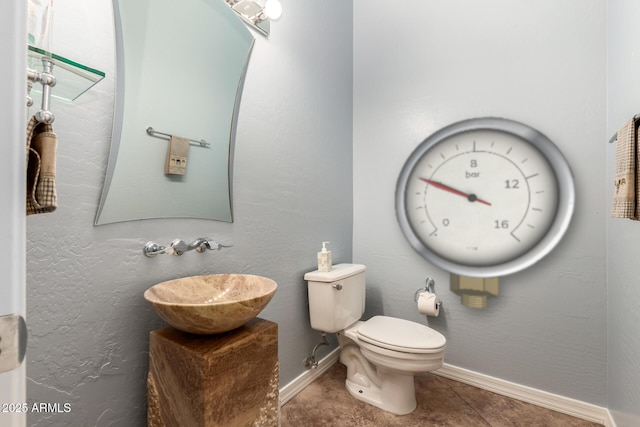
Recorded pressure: 4
